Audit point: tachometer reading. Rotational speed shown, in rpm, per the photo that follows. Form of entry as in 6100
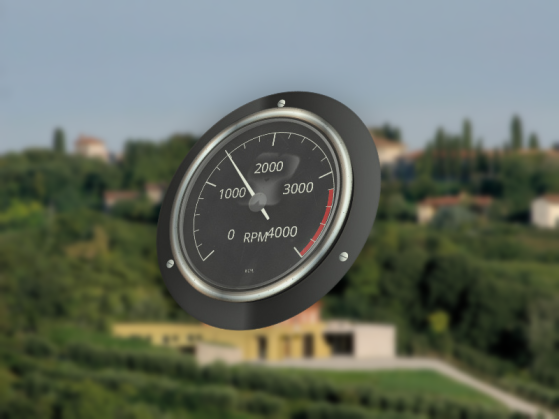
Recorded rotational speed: 1400
